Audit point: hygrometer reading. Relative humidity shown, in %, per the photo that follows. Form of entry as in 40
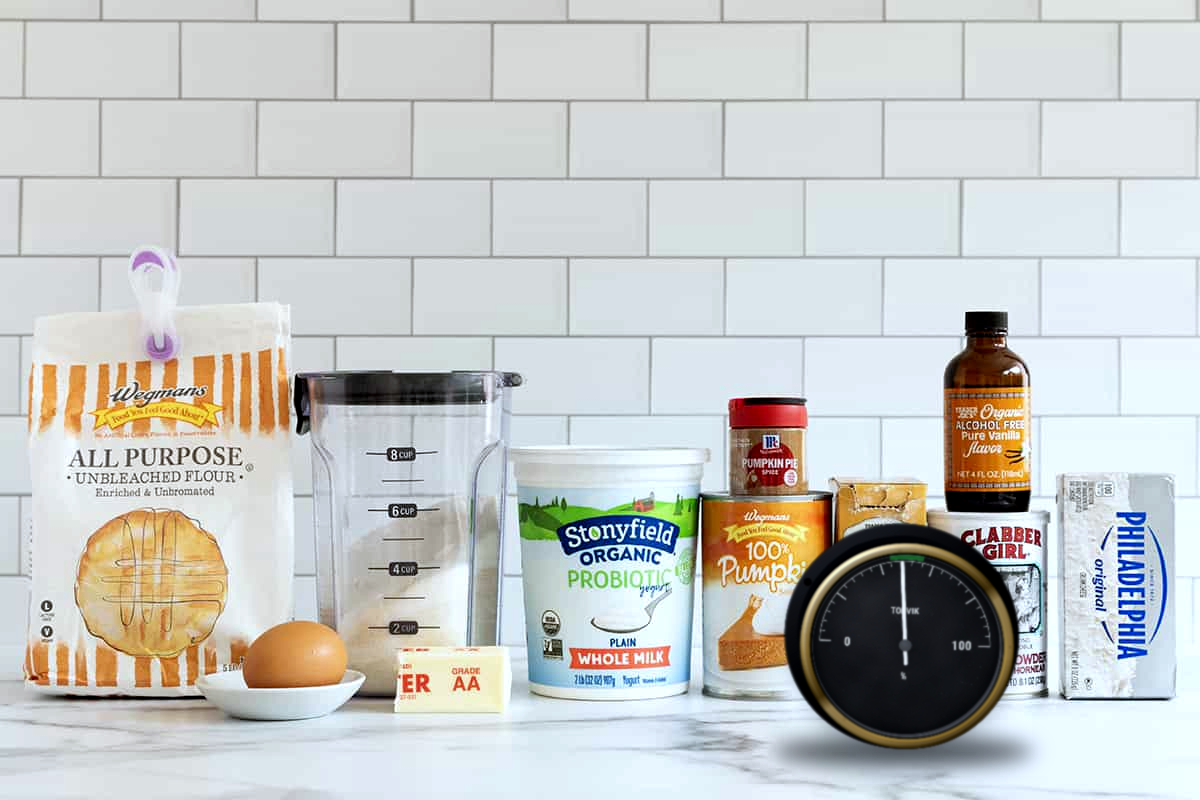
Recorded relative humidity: 48
